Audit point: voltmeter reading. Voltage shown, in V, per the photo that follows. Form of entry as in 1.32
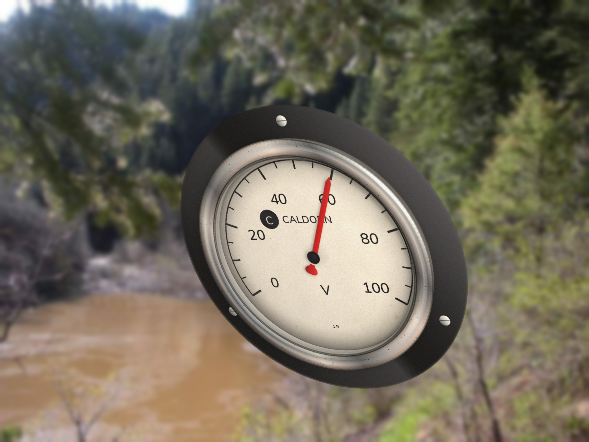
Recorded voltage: 60
